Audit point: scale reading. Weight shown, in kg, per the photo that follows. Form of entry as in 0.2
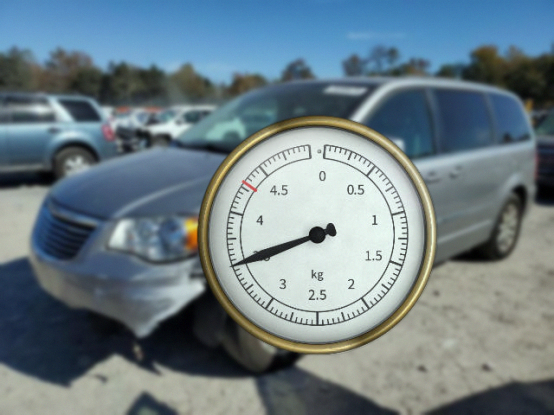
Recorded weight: 3.5
